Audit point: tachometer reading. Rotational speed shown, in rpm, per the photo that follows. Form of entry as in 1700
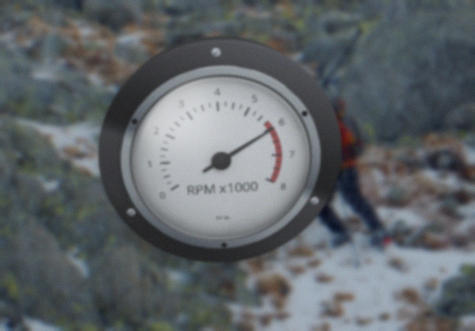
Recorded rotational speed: 6000
